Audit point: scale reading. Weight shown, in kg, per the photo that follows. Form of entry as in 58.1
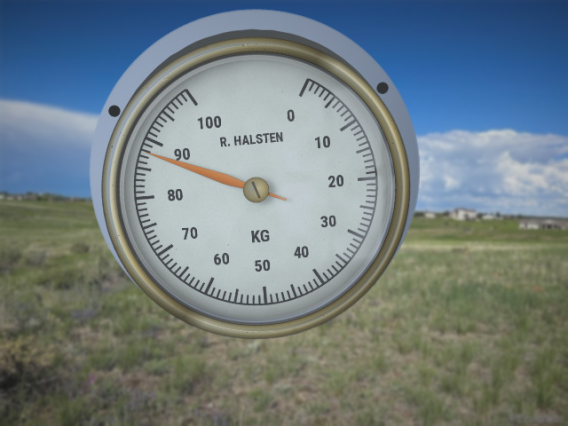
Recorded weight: 88
